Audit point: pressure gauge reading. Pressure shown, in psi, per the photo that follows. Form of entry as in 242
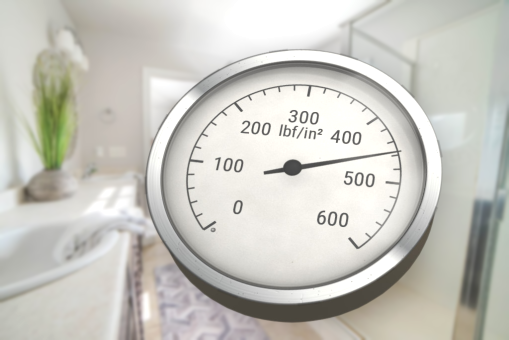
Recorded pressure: 460
